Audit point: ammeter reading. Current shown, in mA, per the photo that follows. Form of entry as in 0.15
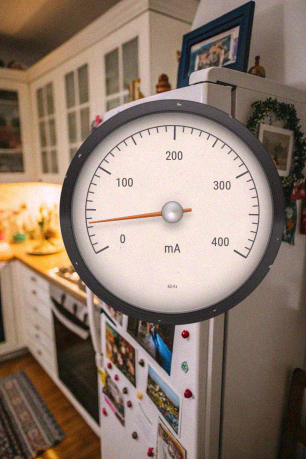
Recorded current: 35
